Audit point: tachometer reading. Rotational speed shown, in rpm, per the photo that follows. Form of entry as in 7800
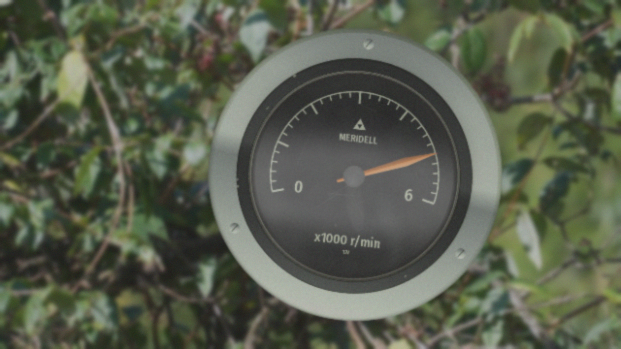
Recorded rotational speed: 5000
